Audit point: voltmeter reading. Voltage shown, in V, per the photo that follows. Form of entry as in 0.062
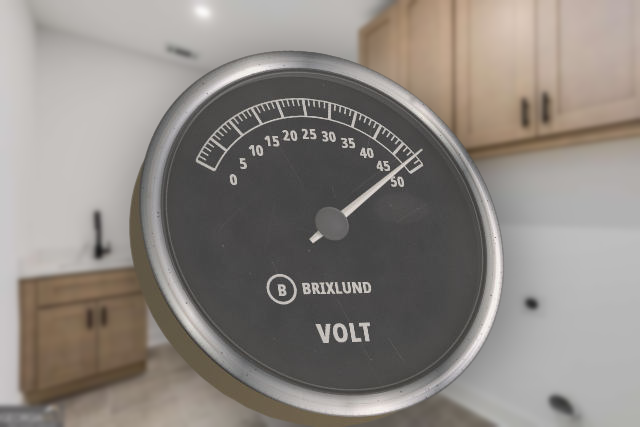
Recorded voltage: 48
